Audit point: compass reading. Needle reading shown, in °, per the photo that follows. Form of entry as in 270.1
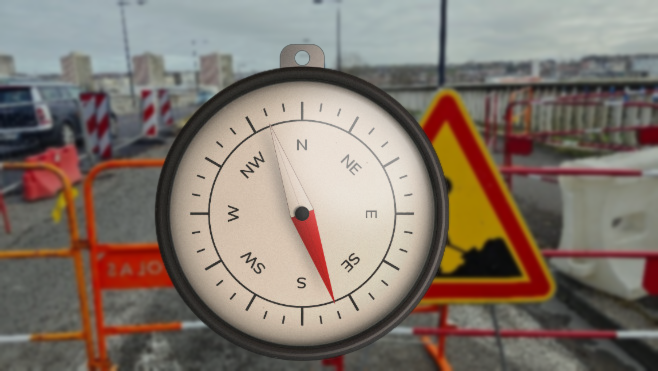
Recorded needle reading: 160
